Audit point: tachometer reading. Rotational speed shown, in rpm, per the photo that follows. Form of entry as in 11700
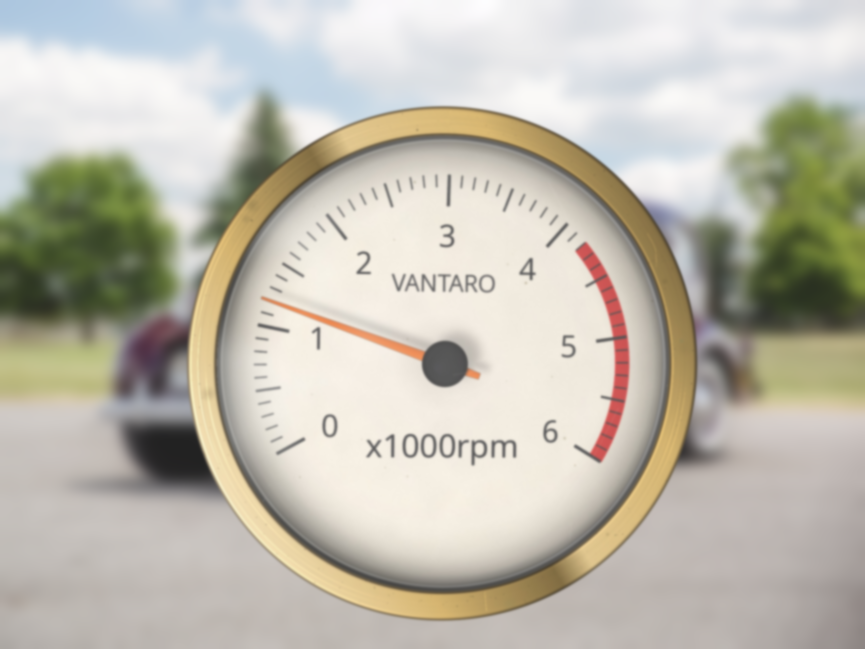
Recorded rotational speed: 1200
